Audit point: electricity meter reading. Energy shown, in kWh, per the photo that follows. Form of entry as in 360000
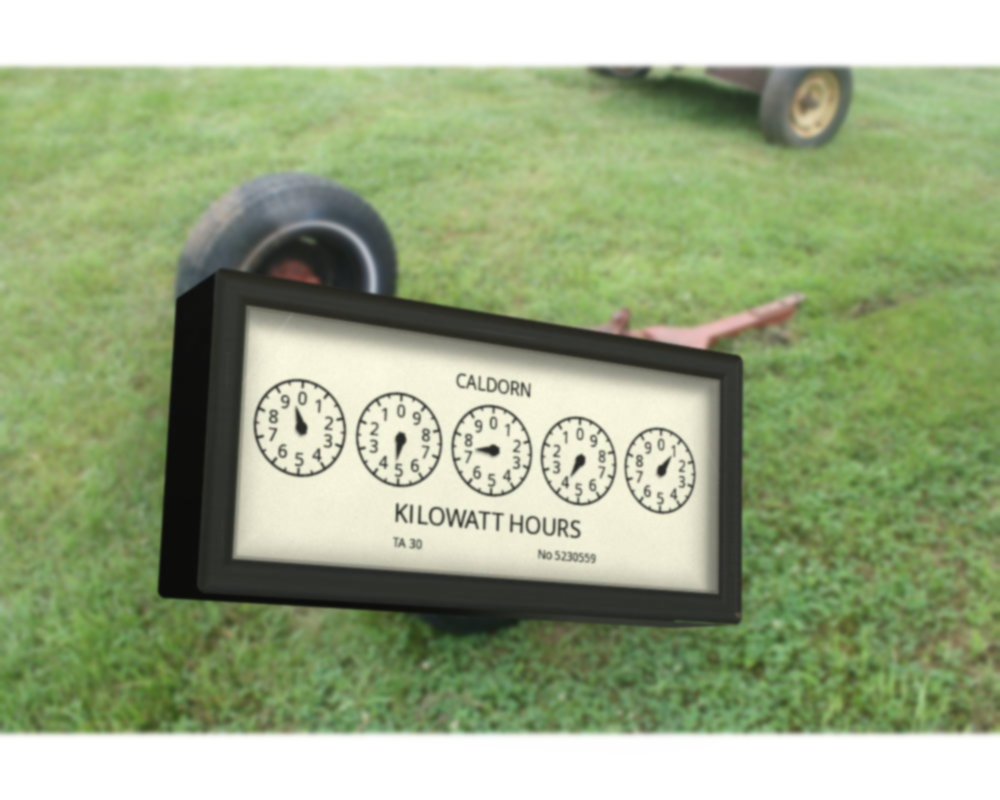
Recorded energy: 94741
